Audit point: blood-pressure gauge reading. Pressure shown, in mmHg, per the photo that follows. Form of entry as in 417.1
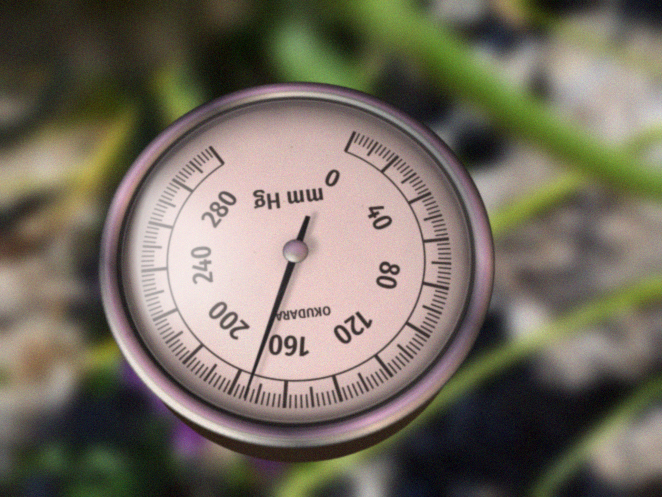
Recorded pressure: 174
